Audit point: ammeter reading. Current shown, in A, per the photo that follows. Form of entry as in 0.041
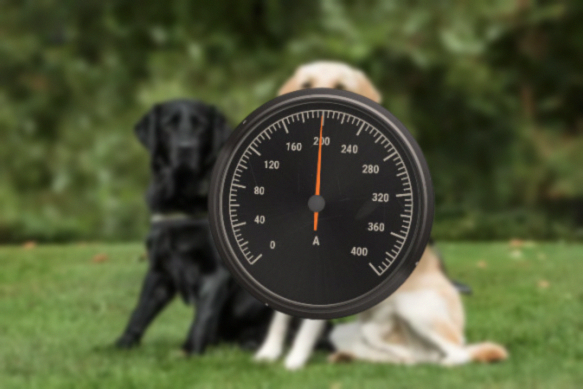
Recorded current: 200
